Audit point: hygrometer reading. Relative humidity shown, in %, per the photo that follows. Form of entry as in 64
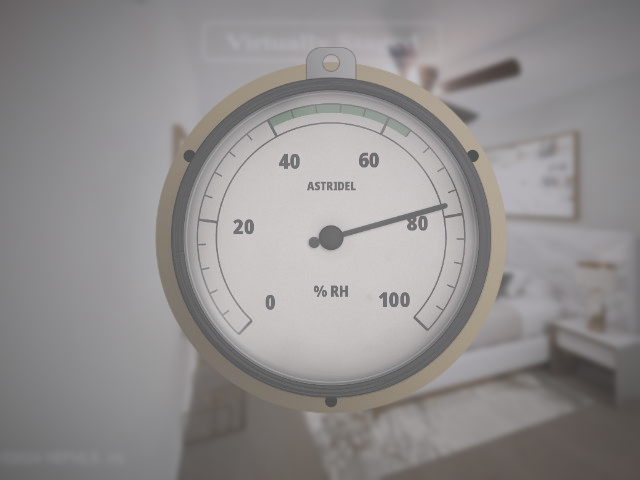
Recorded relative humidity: 78
